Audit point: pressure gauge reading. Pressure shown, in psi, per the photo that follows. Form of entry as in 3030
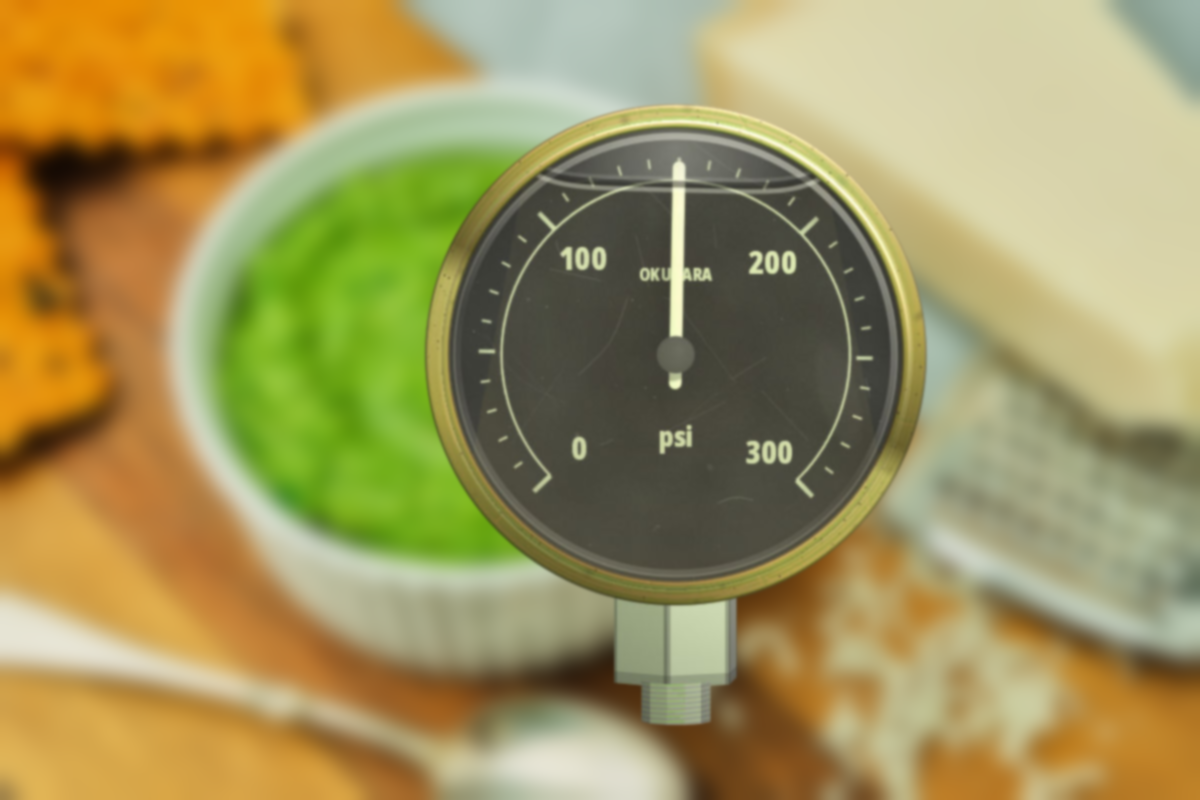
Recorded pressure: 150
